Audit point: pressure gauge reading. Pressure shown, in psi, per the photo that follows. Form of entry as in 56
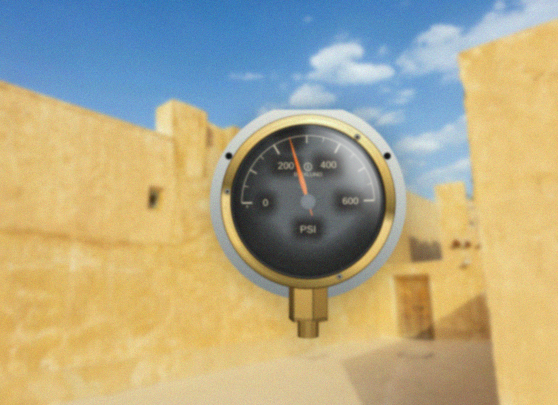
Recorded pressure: 250
